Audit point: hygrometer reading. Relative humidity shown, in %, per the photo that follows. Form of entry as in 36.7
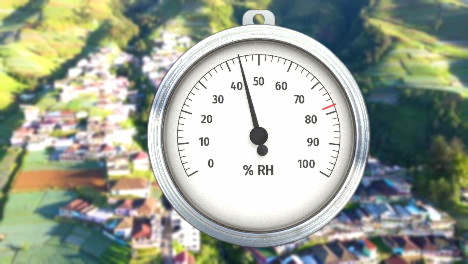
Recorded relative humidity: 44
